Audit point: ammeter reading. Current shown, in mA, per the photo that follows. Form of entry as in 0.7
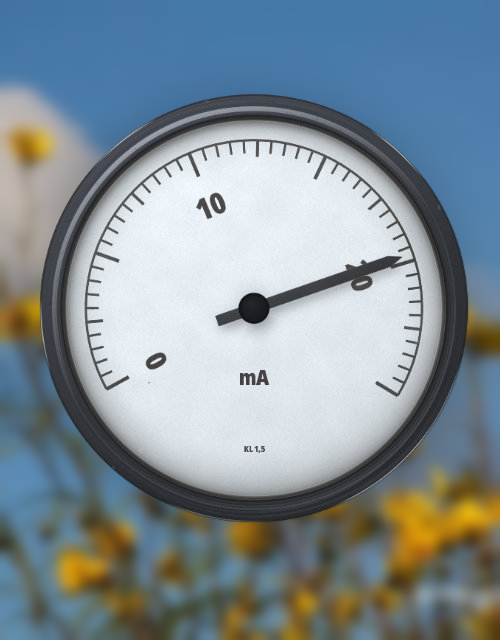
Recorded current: 19.75
